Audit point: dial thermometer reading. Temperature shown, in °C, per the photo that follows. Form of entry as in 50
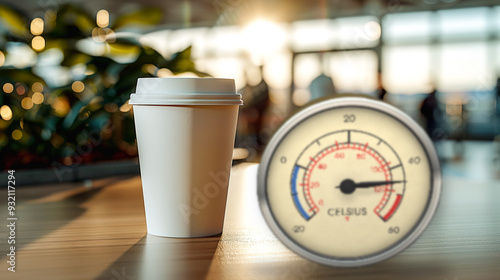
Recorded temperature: 45
